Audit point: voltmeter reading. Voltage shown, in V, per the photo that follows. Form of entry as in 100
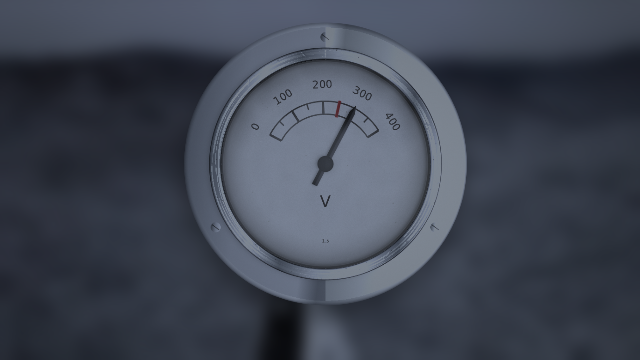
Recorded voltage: 300
